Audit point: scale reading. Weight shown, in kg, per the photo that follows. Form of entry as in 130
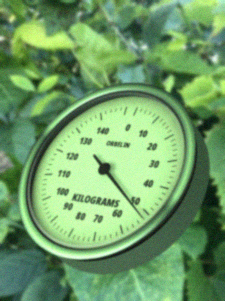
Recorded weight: 52
